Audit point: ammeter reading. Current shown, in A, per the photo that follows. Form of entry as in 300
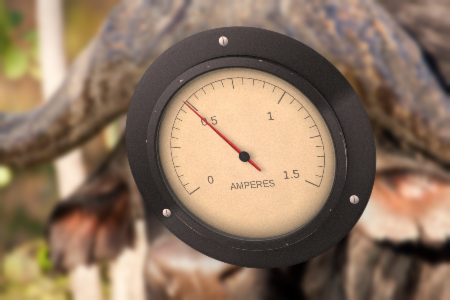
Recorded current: 0.5
